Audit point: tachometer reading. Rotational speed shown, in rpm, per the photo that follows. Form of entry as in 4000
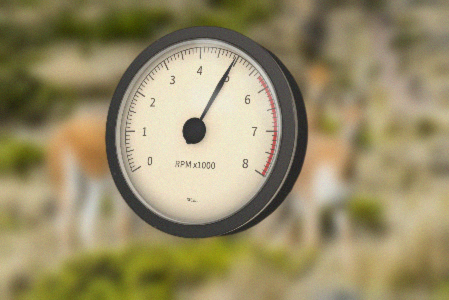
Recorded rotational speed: 5000
